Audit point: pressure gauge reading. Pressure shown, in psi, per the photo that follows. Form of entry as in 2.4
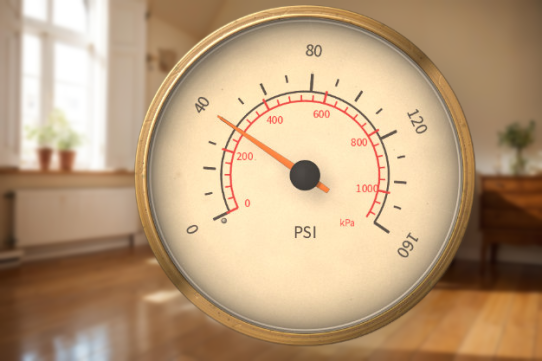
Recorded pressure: 40
